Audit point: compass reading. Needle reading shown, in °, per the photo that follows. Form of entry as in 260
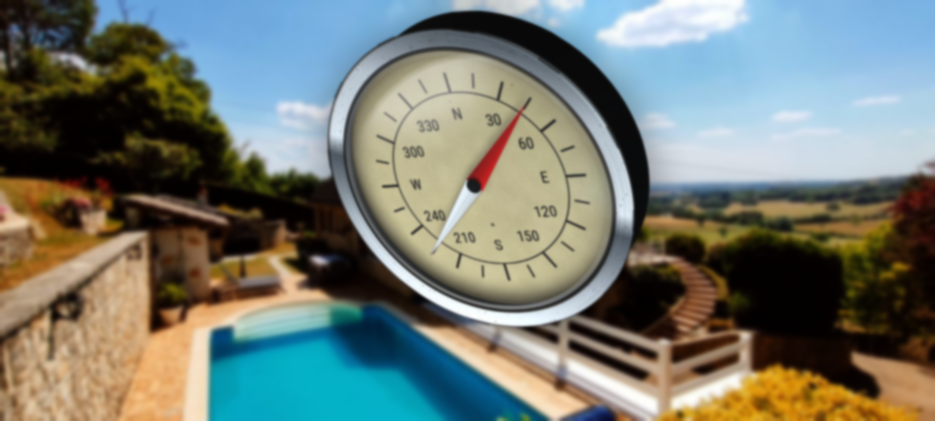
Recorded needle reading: 45
